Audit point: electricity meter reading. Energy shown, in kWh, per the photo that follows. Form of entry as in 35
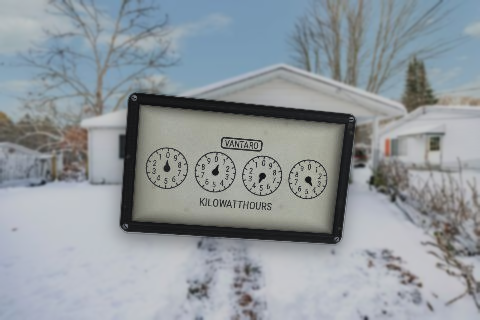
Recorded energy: 44
